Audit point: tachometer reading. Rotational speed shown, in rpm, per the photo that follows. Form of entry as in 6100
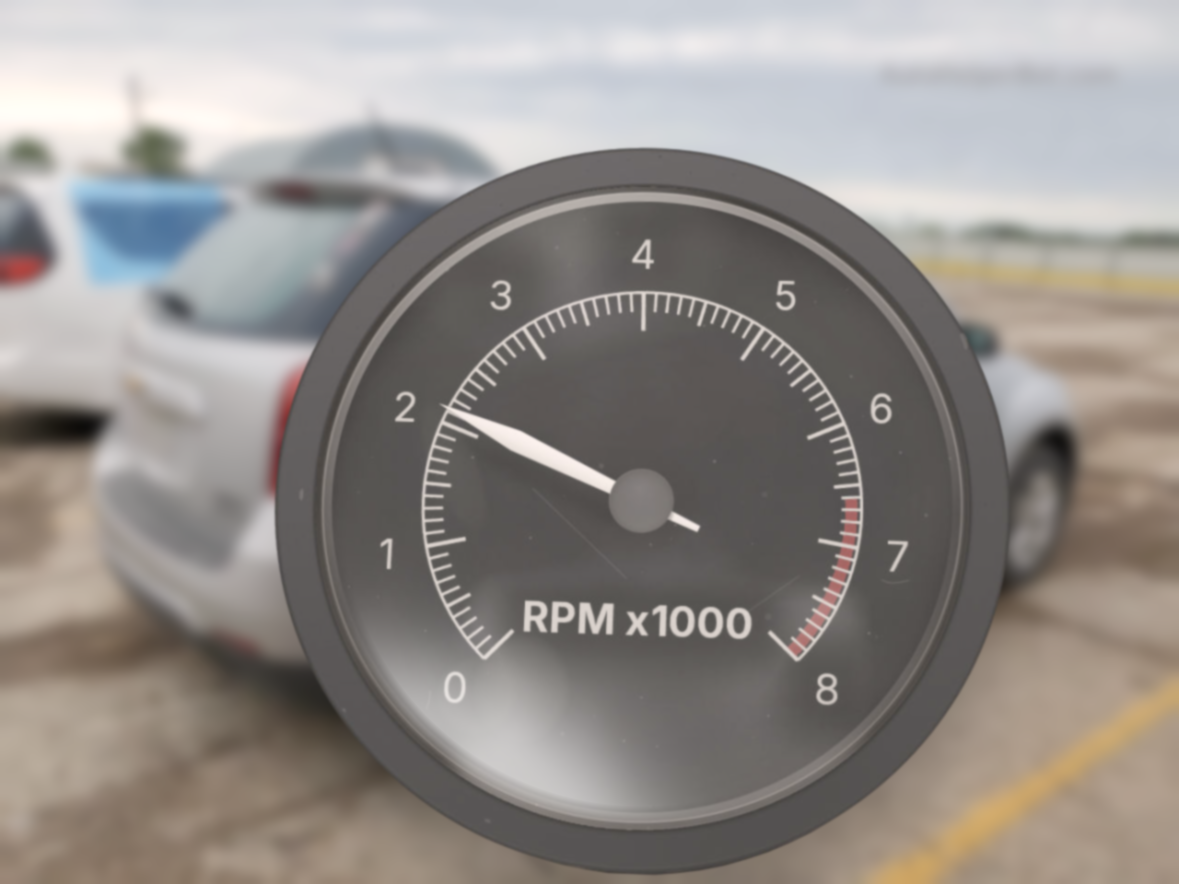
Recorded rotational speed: 2100
